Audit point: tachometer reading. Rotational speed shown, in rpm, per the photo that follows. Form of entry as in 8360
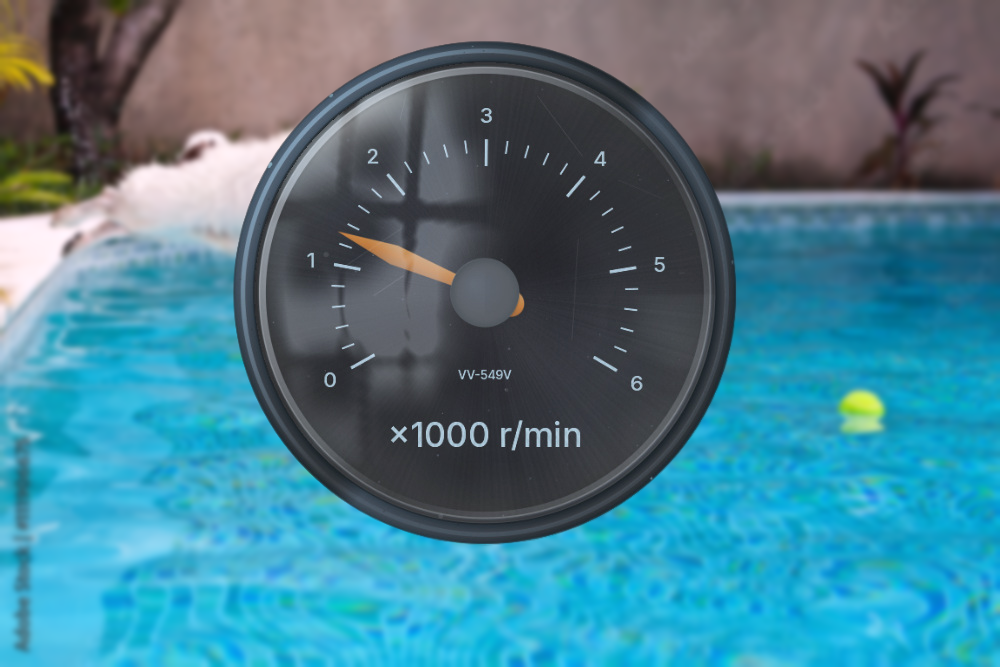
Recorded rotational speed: 1300
